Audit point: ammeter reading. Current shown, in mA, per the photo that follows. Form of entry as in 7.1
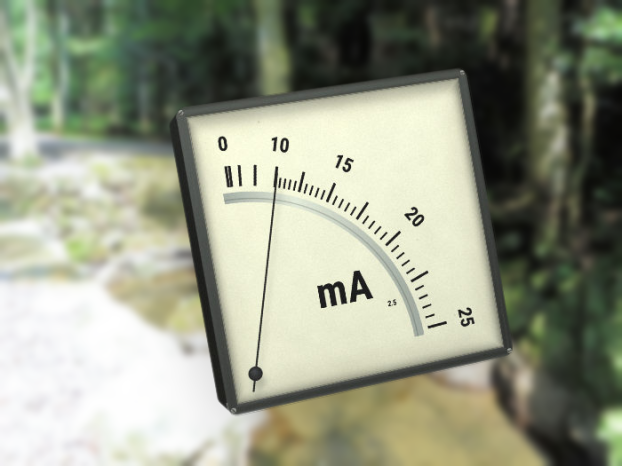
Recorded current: 10
